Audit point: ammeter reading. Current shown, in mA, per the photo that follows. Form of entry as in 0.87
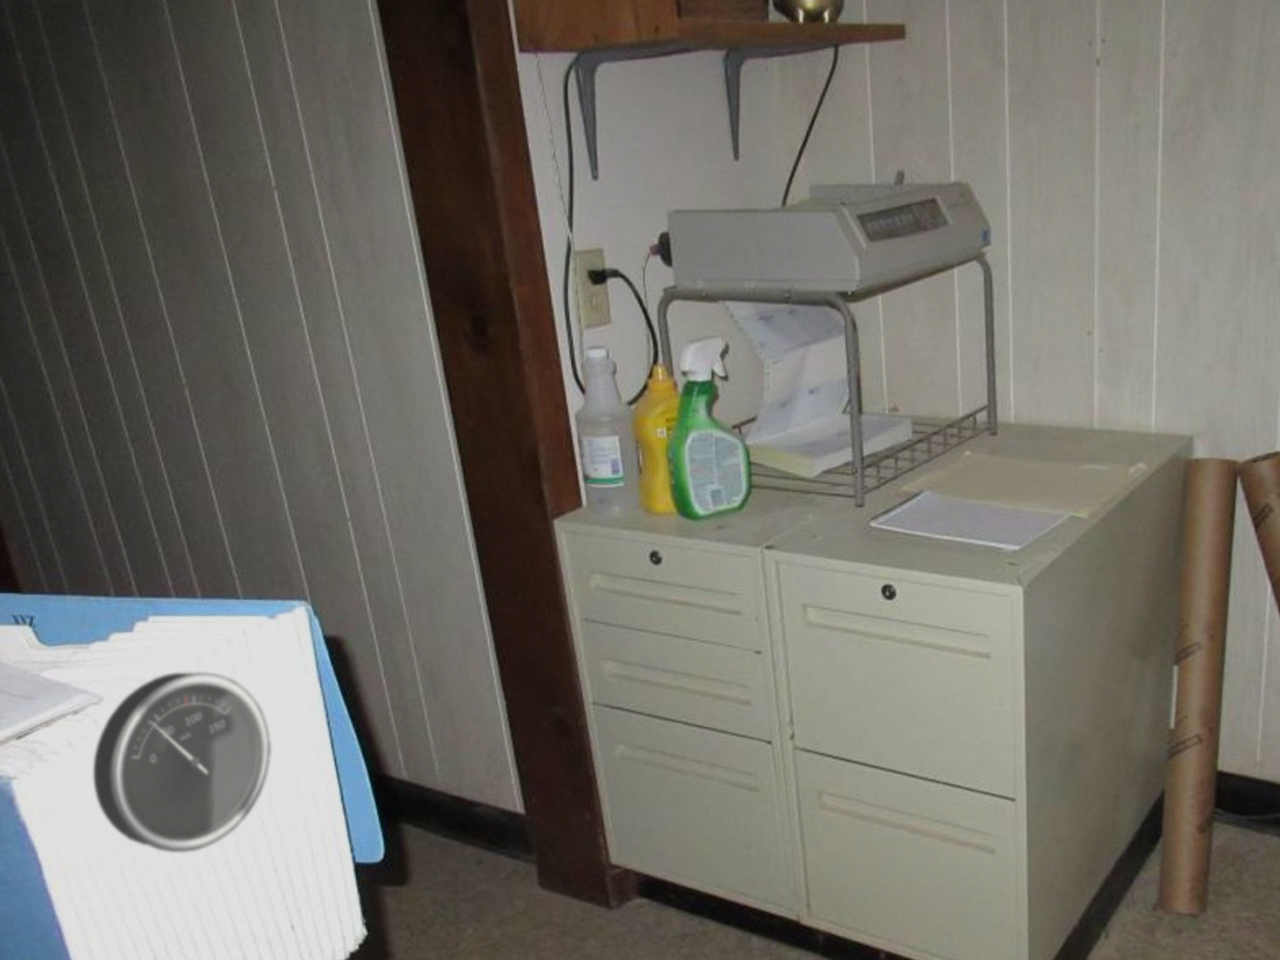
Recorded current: 40
